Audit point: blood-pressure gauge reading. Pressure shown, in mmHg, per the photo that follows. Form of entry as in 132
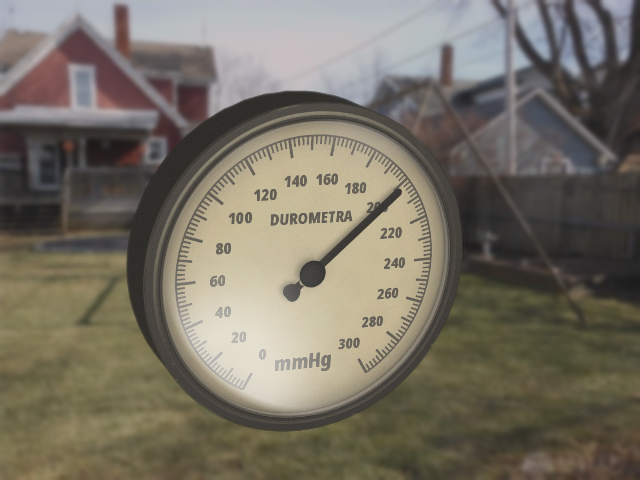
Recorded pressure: 200
